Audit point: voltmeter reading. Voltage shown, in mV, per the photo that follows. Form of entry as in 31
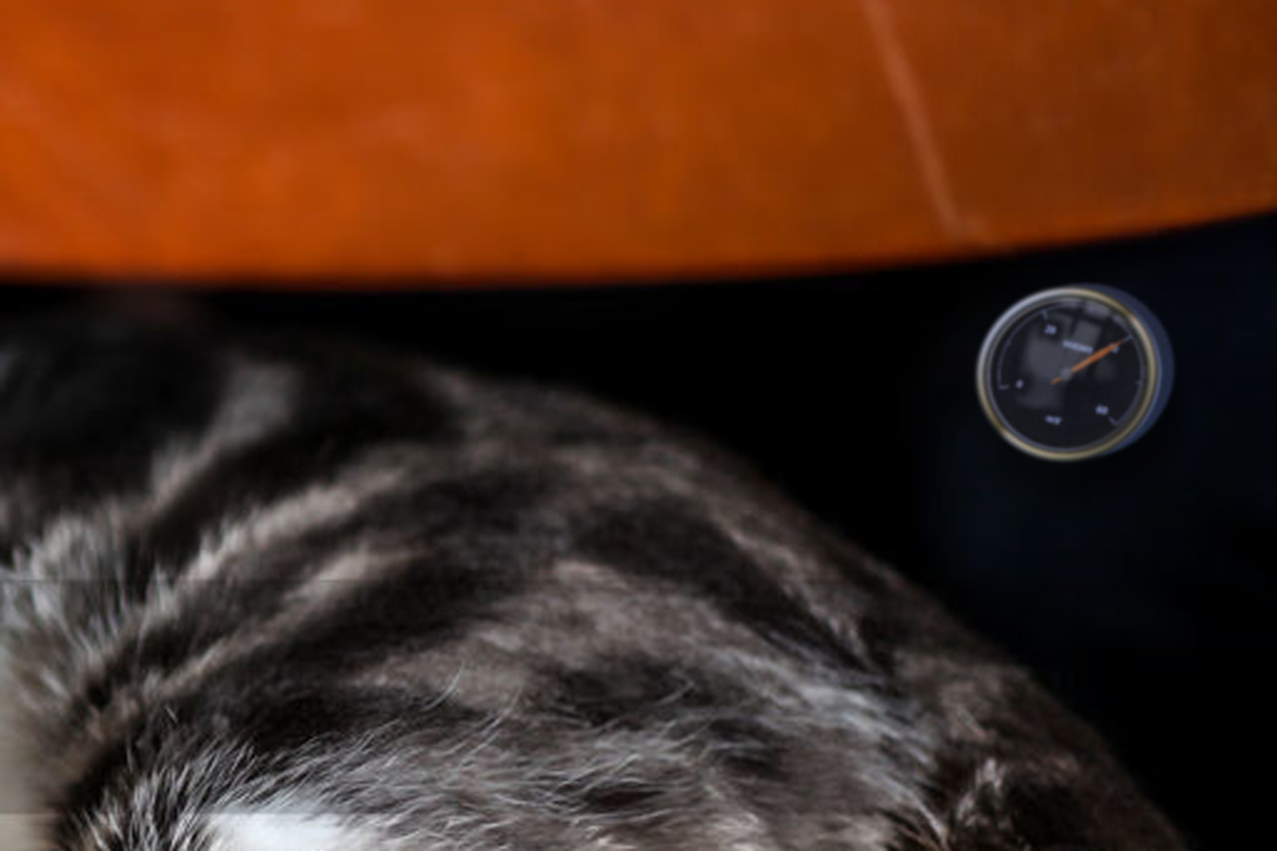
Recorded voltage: 40
